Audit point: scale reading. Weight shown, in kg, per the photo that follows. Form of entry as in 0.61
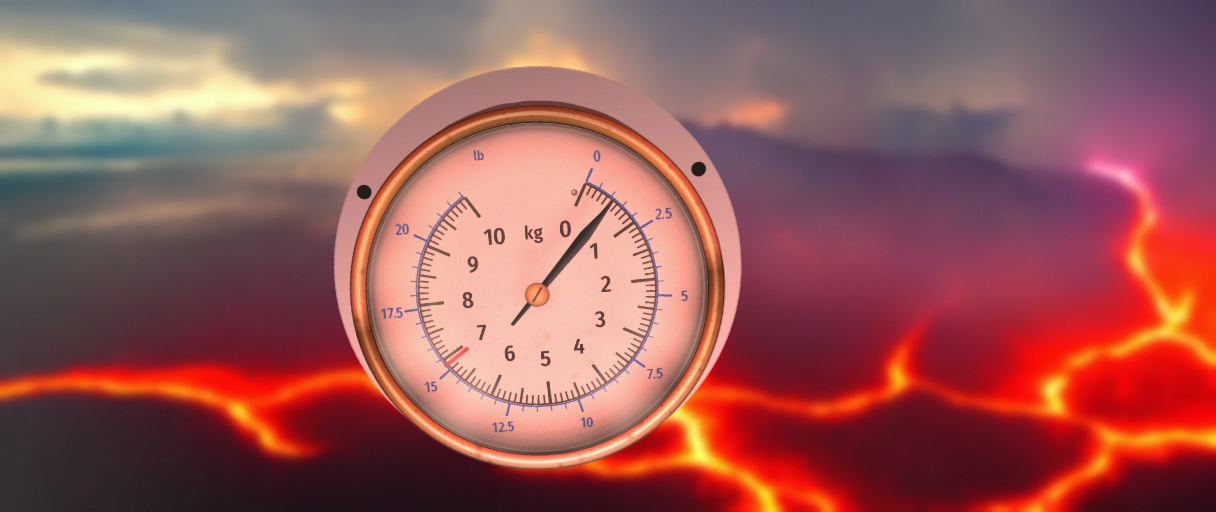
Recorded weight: 0.5
